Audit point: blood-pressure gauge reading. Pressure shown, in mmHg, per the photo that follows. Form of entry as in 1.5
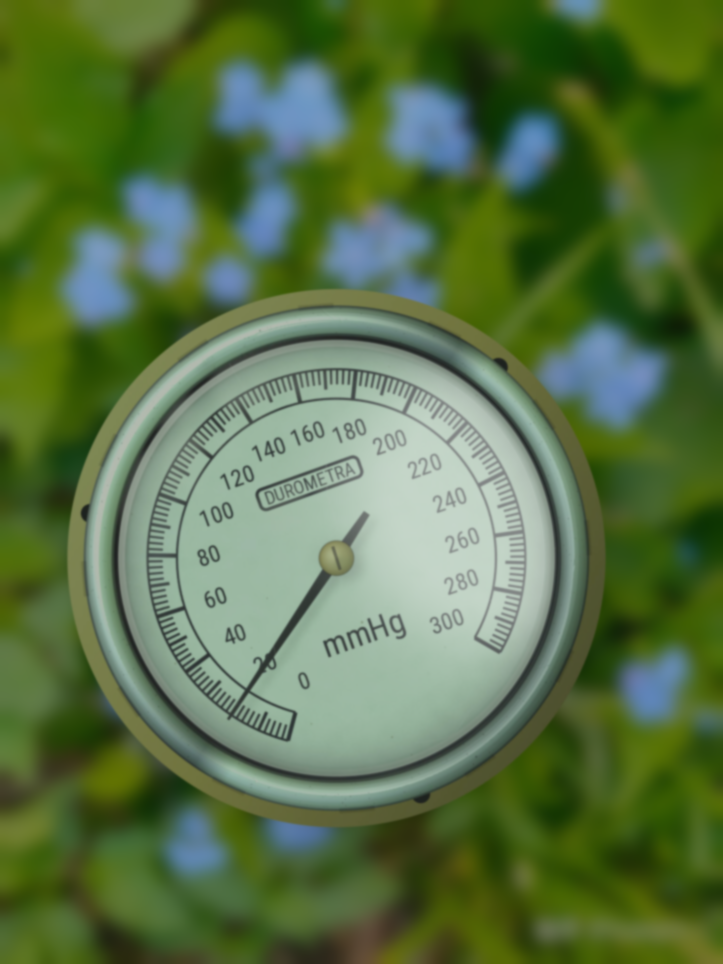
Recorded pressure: 20
